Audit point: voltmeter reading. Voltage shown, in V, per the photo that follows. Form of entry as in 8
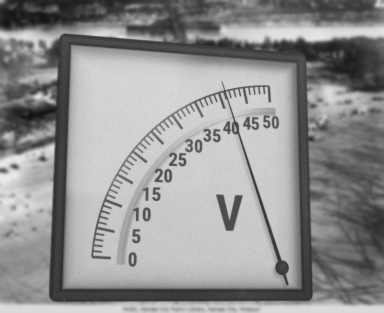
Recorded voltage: 41
